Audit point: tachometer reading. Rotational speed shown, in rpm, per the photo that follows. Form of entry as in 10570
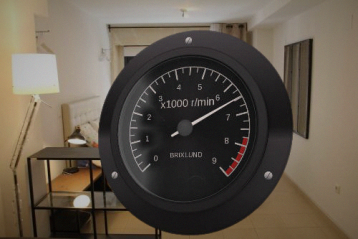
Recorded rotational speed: 6500
